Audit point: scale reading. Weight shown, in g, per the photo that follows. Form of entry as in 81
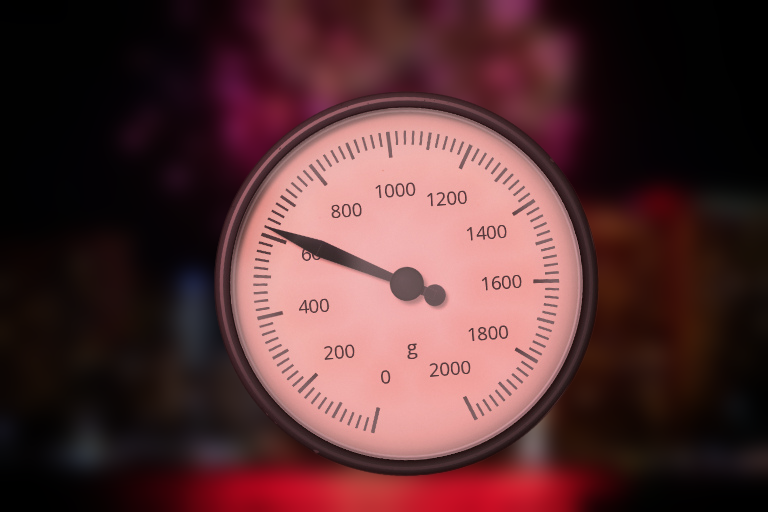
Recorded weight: 620
